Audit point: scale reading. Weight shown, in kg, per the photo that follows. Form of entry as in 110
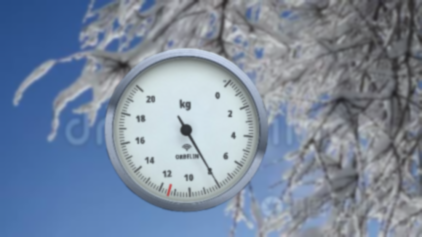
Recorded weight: 8
